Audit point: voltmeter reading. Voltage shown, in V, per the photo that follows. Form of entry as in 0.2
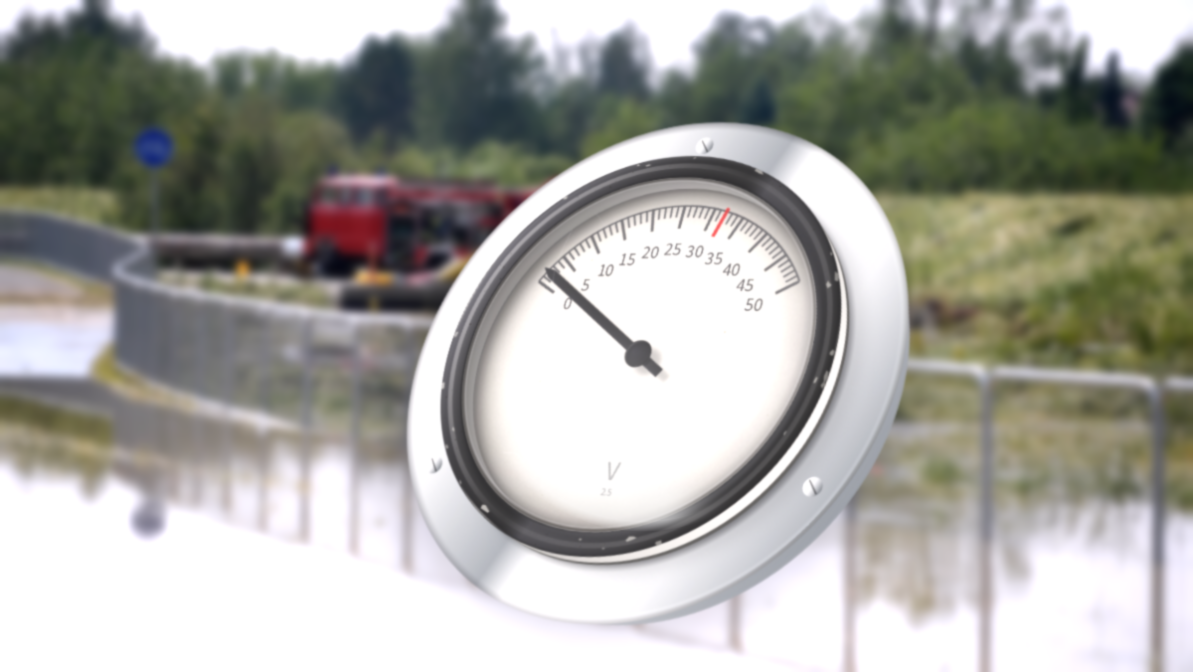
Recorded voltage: 2
